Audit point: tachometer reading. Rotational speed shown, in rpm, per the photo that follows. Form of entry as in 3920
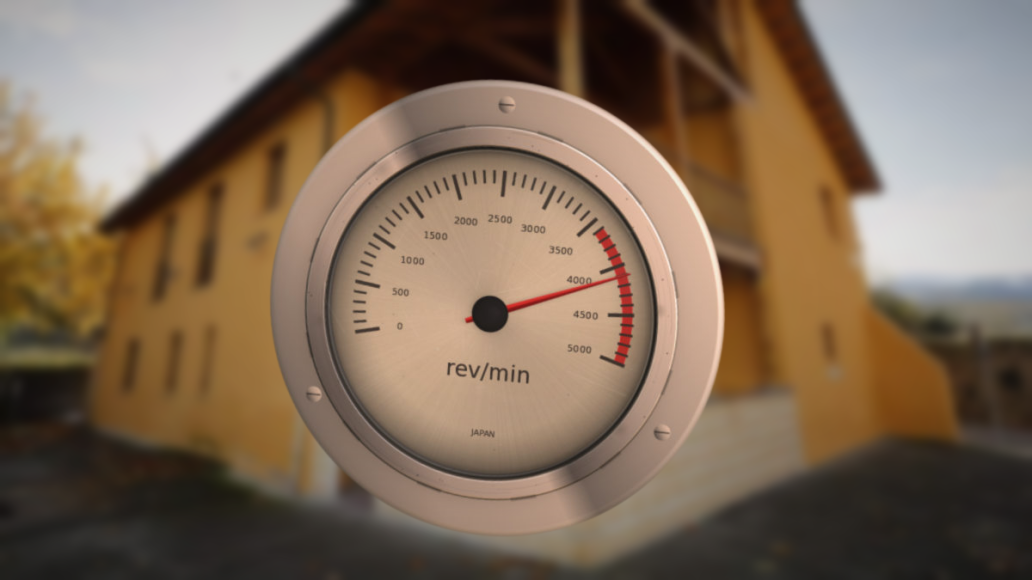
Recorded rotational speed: 4100
